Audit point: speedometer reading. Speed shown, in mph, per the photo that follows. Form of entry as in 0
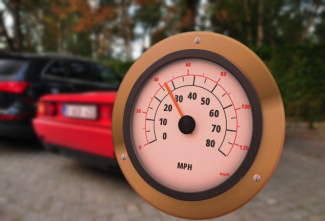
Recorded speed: 27.5
